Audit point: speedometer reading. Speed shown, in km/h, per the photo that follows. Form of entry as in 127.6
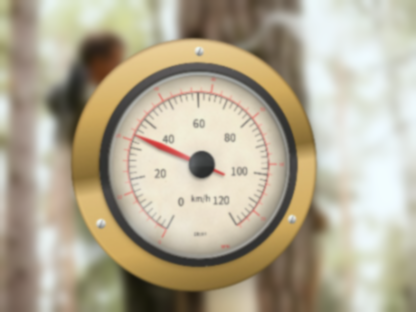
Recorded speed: 34
